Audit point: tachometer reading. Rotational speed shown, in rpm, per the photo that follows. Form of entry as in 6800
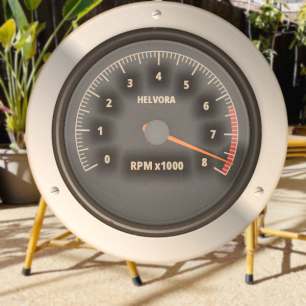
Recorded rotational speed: 7700
